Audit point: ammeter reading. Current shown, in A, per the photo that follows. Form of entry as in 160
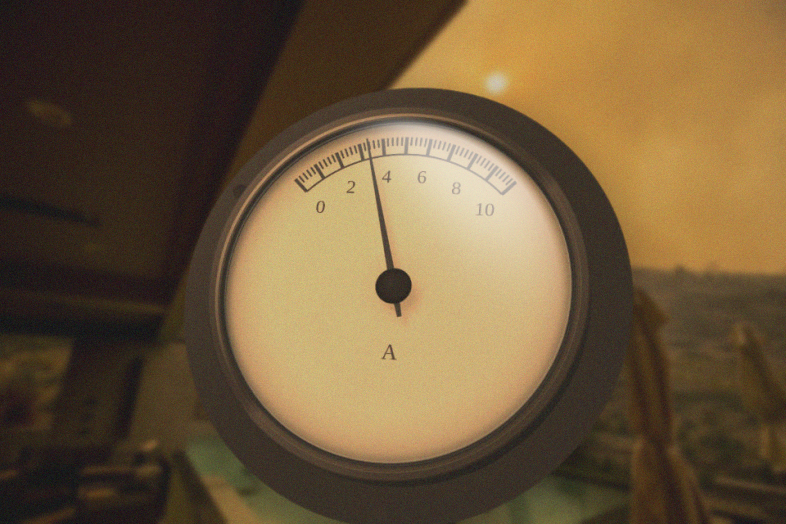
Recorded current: 3.4
